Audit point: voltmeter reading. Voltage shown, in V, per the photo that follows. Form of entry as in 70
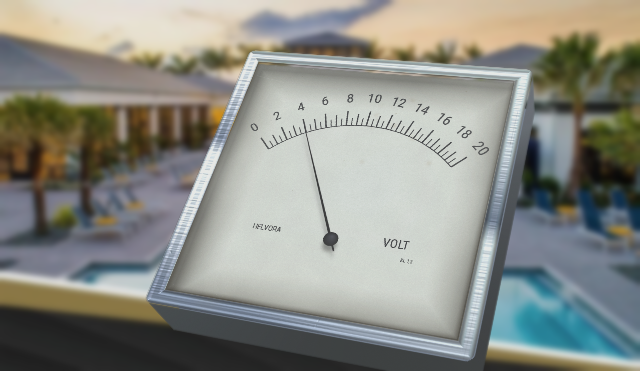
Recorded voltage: 4
